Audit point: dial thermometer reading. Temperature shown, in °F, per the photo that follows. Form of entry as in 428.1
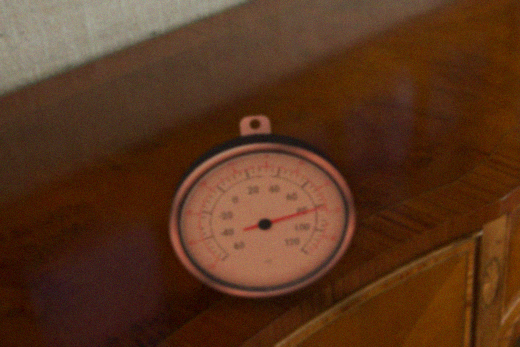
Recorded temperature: 80
